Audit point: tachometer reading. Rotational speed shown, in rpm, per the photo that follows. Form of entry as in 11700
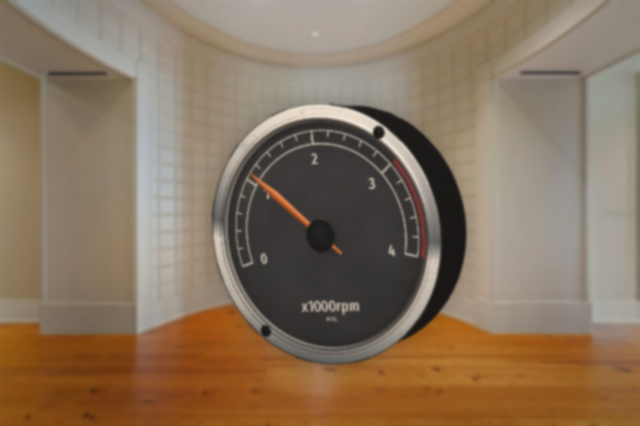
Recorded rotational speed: 1100
